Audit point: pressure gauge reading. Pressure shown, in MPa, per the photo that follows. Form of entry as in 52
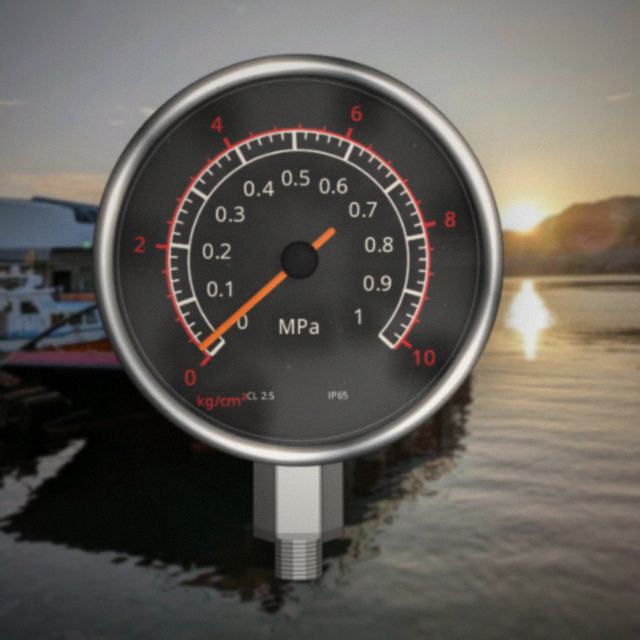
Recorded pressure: 0.02
